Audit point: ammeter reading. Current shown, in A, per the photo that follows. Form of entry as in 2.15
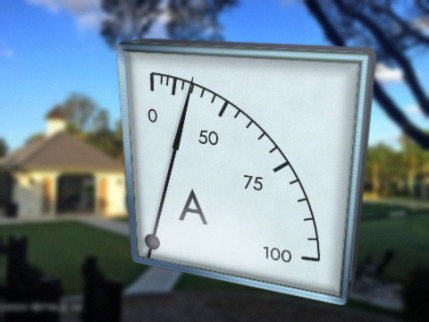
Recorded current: 35
